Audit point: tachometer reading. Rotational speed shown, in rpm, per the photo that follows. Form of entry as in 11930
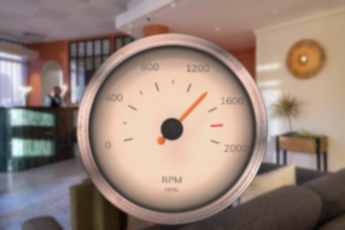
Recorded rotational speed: 1400
